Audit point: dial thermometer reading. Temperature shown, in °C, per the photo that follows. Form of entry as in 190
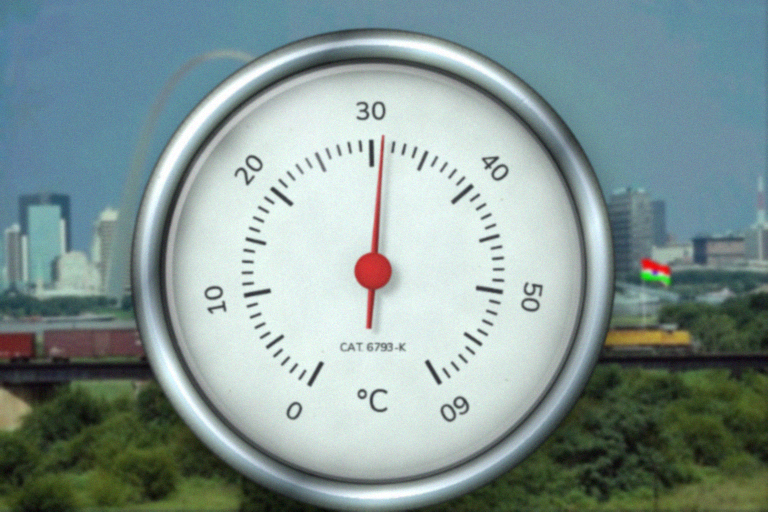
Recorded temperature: 31
